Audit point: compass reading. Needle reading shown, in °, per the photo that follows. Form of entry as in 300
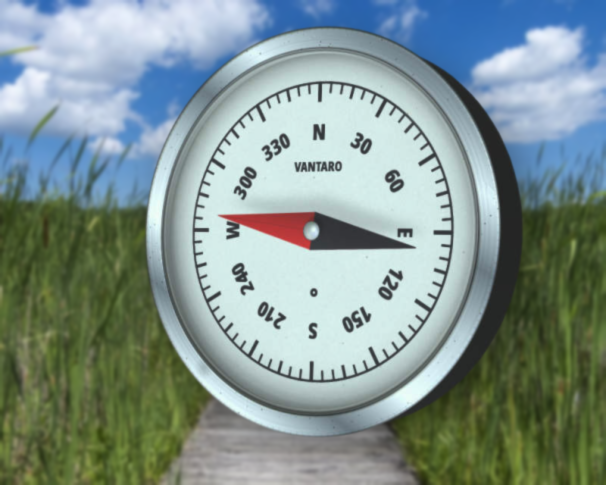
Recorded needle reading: 277.5
